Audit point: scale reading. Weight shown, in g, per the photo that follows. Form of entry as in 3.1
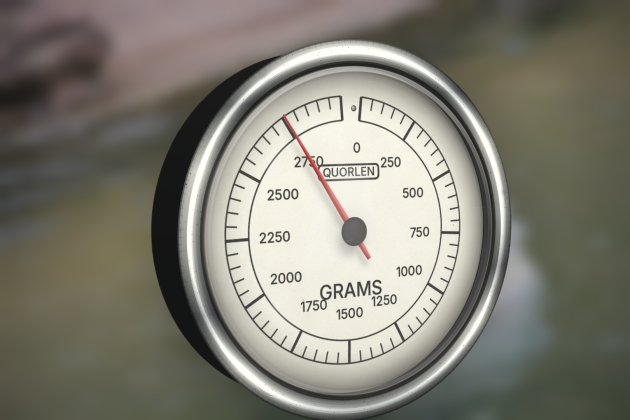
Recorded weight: 2750
